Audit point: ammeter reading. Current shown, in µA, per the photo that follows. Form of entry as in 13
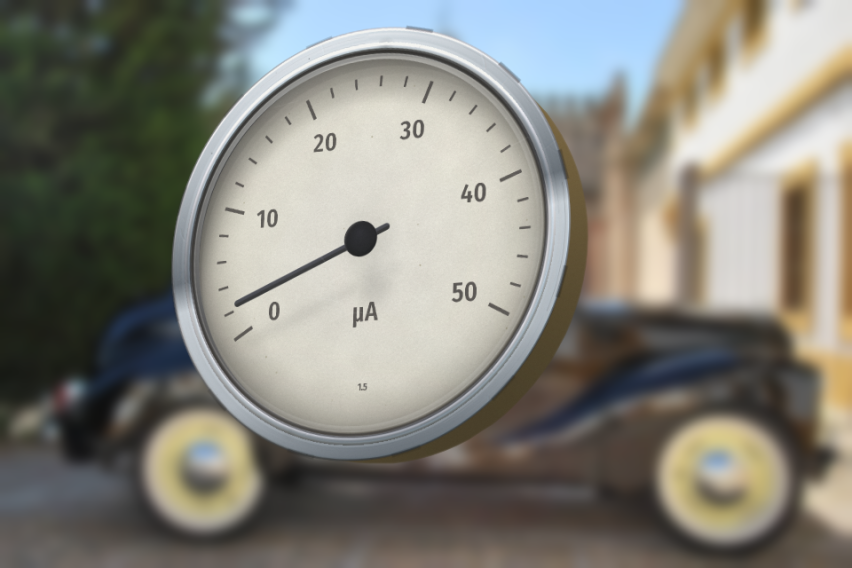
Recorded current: 2
